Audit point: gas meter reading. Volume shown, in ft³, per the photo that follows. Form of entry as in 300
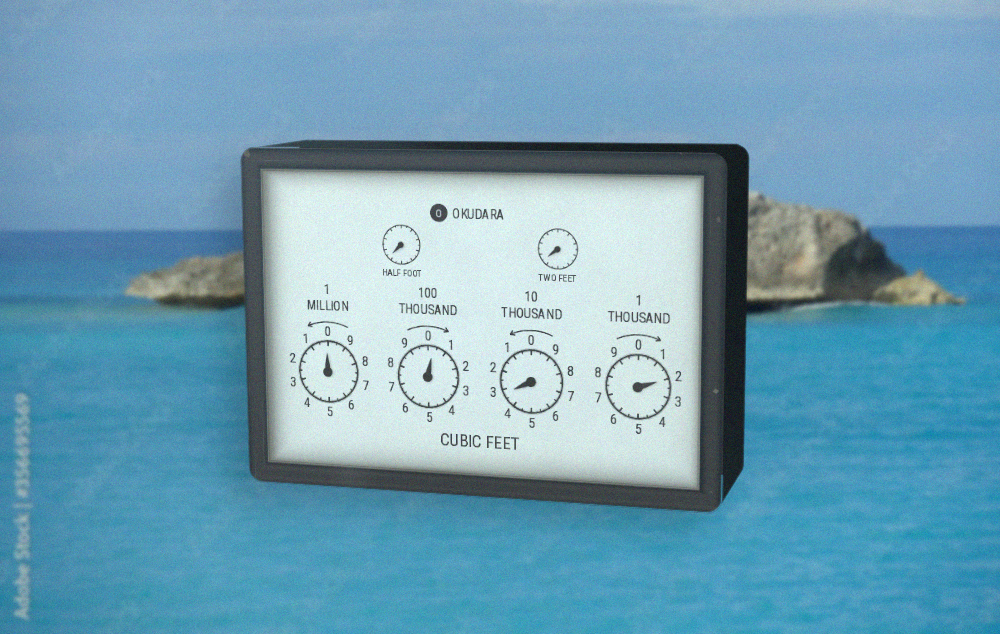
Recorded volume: 3200
